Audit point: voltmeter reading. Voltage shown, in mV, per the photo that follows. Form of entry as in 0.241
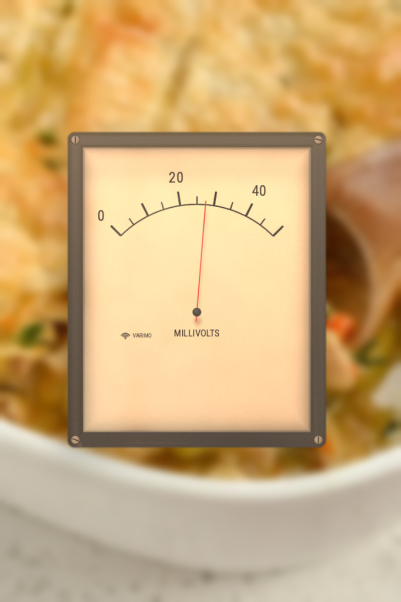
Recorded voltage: 27.5
